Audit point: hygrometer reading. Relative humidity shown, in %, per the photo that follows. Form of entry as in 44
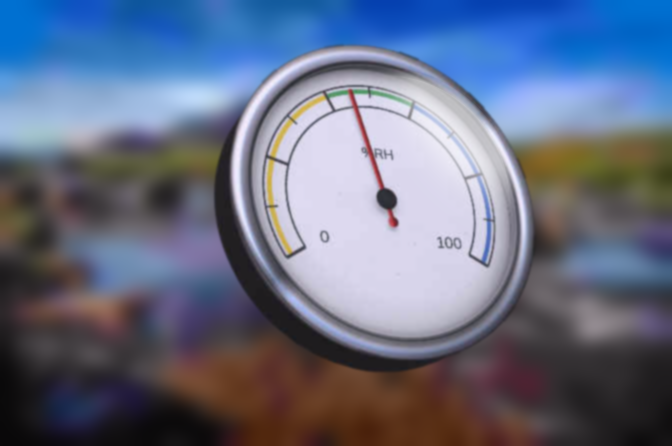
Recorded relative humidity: 45
